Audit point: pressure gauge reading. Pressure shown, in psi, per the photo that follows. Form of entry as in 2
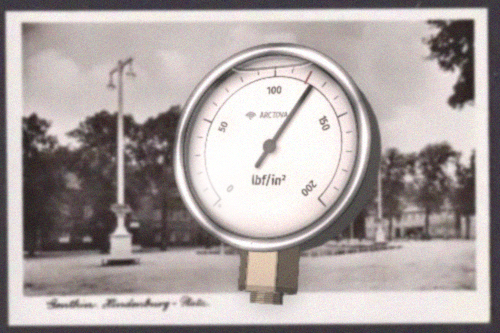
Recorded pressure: 125
